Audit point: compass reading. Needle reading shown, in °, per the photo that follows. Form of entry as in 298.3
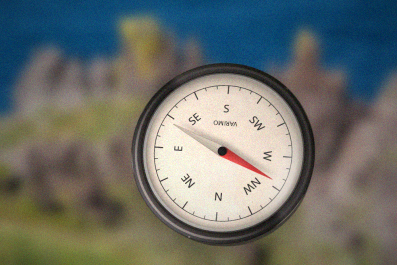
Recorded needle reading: 295
